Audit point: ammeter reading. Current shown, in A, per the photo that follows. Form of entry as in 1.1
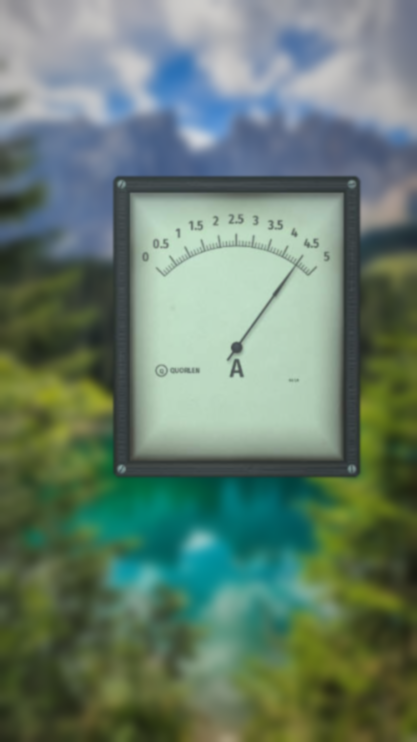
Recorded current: 4.5
